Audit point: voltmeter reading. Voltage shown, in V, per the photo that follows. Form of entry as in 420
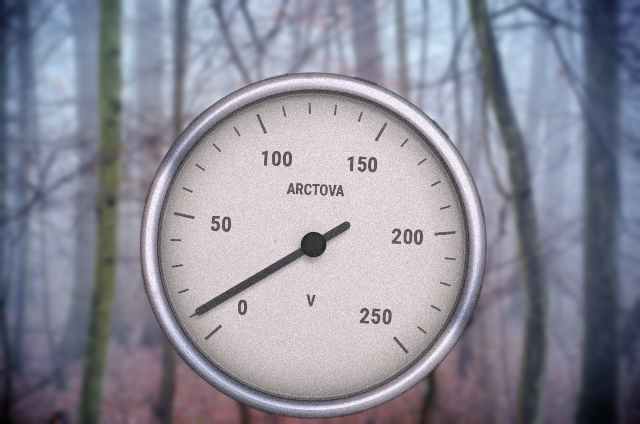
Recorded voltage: 10
